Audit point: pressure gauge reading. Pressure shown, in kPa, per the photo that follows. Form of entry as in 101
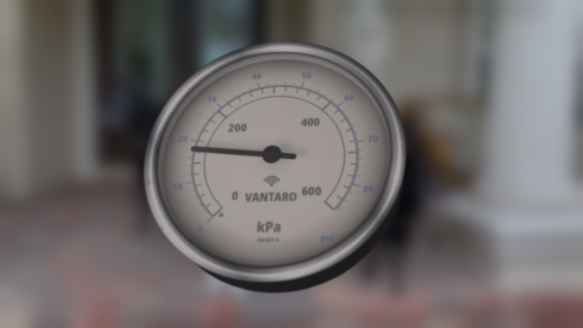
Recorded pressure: 120
